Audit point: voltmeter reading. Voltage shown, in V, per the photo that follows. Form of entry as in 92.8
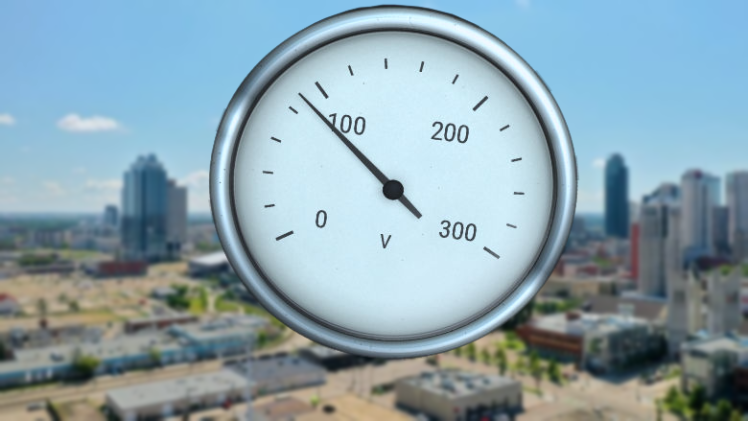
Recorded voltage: 90
